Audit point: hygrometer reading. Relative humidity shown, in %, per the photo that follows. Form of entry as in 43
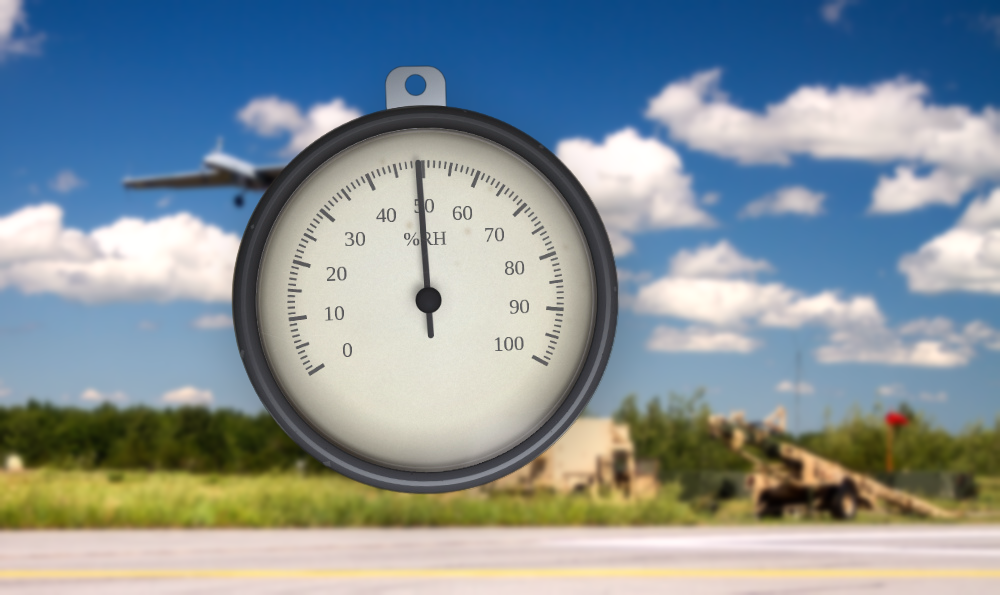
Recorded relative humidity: 49
